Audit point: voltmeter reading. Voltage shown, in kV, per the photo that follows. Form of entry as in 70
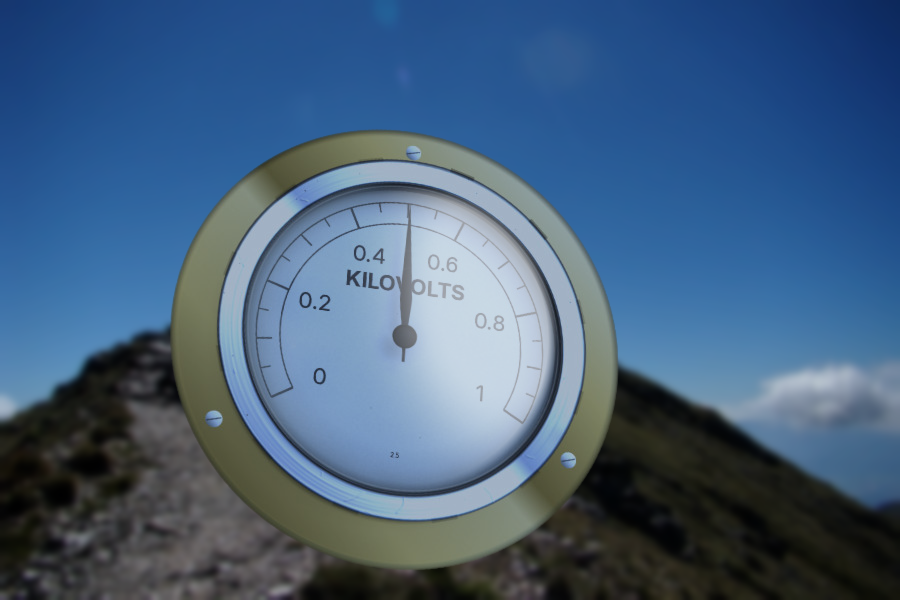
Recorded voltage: 0.5
